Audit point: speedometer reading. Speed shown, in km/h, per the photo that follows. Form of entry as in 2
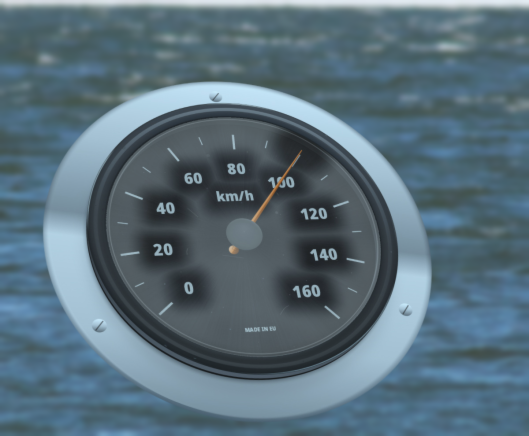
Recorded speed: 100
